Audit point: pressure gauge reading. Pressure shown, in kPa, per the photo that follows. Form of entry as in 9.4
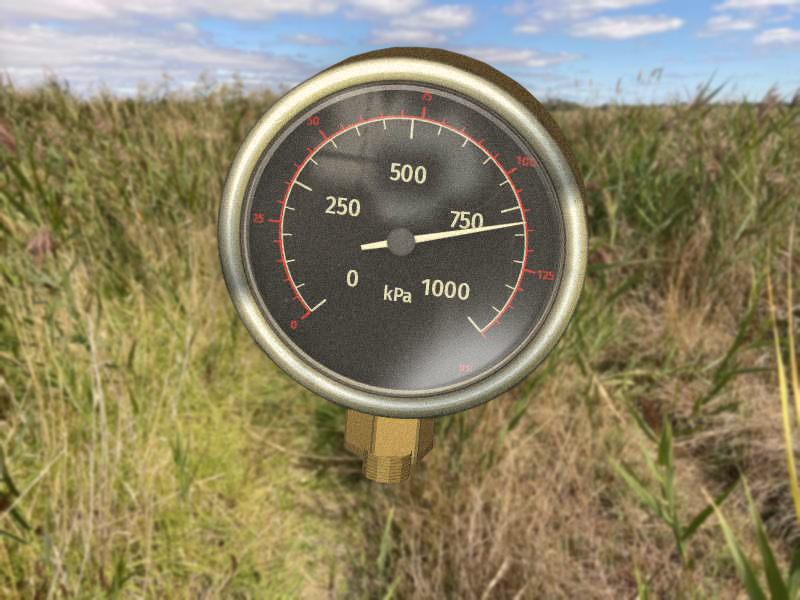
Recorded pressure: 775
